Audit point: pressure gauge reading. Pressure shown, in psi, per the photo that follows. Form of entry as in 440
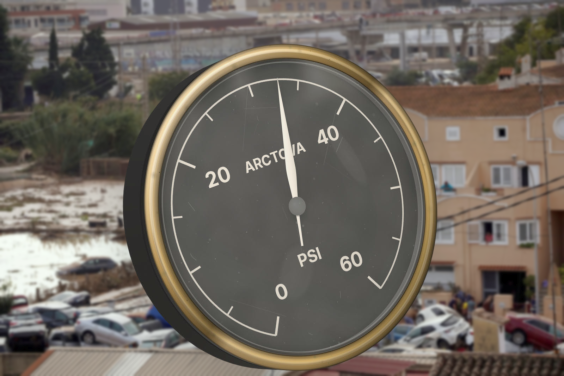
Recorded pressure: 32.5
